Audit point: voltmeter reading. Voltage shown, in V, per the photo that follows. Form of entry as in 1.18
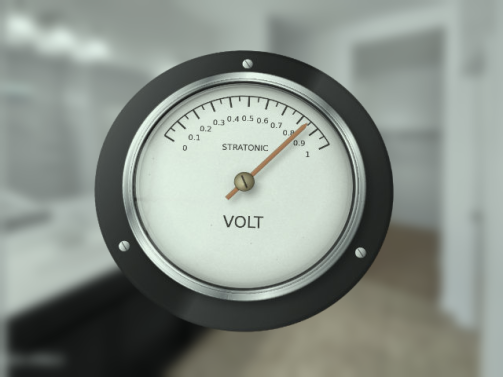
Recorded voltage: 0.85
